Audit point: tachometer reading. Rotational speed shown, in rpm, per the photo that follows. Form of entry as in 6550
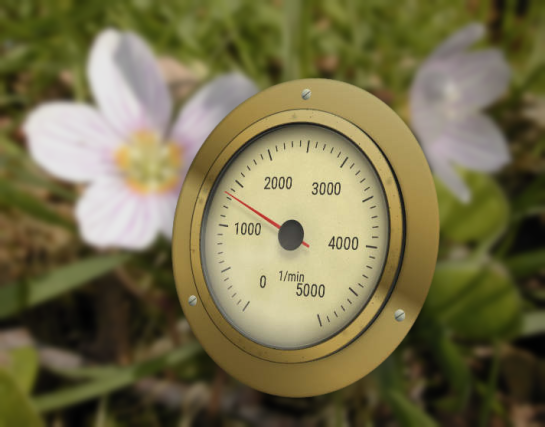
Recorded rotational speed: 1350
